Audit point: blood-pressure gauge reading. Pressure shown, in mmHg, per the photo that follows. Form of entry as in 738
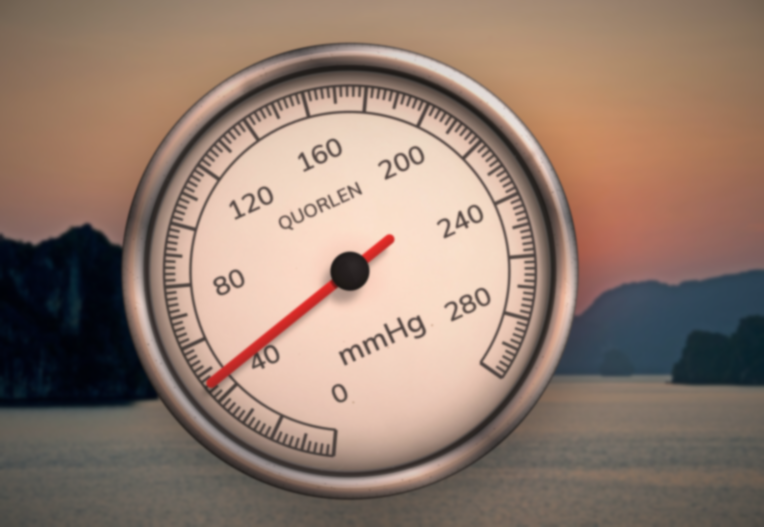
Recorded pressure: 46
